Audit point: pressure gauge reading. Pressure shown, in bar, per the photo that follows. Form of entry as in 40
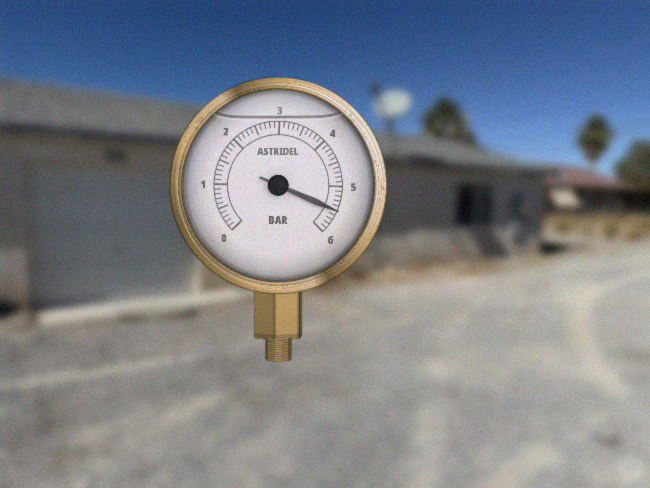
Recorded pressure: 5.5
